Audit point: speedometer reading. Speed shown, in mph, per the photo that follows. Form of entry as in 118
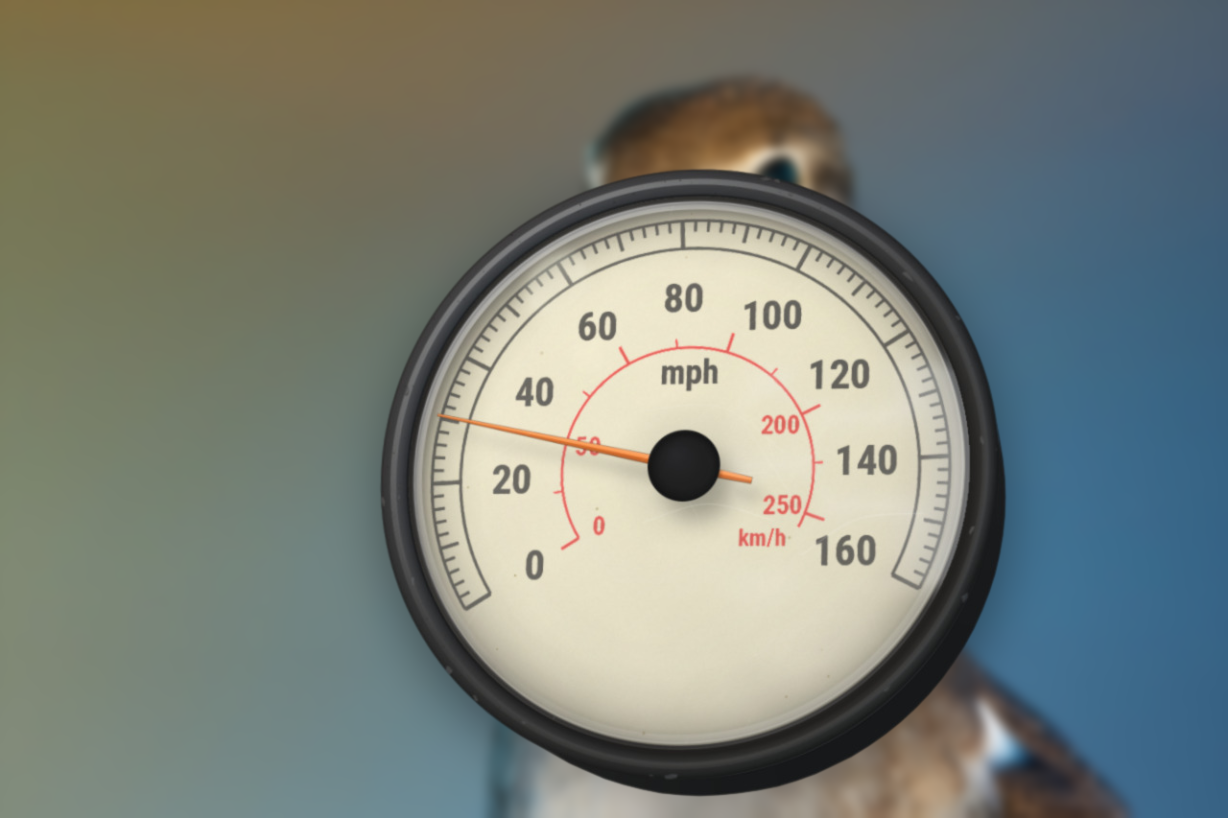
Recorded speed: 30
